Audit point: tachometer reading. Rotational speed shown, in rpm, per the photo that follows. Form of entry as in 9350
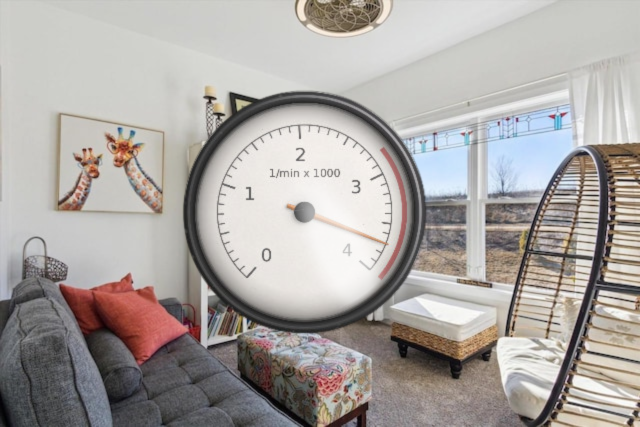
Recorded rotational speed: 3700
